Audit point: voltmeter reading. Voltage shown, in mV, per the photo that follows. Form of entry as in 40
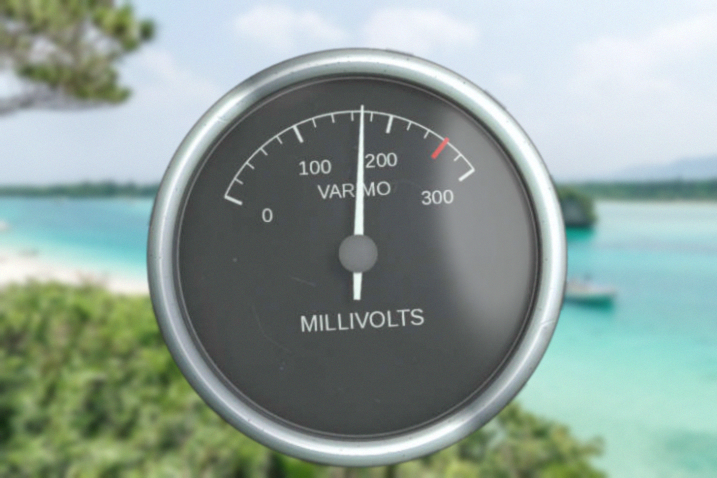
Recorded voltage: 170
